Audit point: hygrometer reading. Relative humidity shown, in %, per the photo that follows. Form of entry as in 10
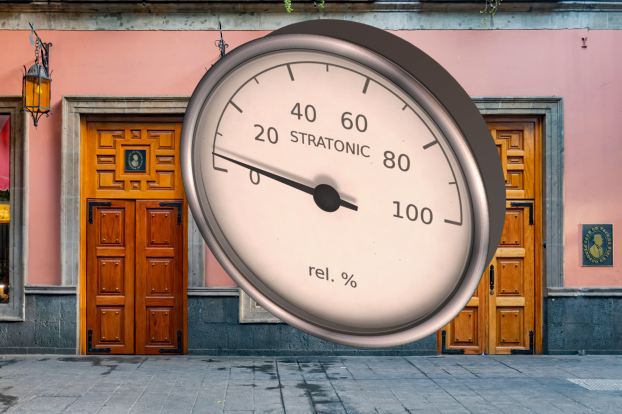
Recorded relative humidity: 5
